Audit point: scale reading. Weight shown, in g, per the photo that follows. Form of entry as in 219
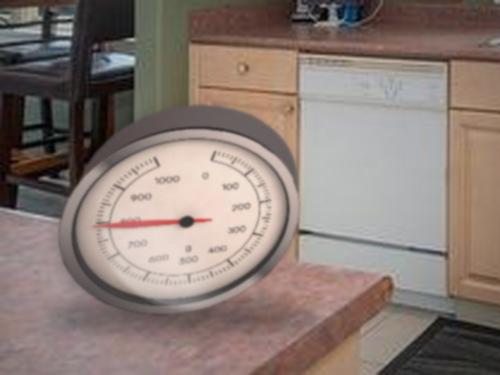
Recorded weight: 800
